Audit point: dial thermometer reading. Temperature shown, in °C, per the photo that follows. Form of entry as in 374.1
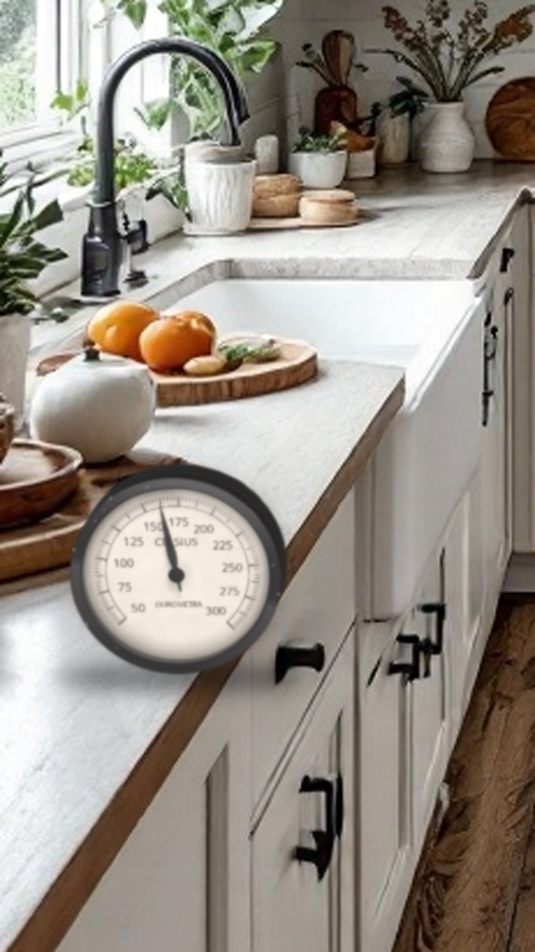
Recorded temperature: 162.5
